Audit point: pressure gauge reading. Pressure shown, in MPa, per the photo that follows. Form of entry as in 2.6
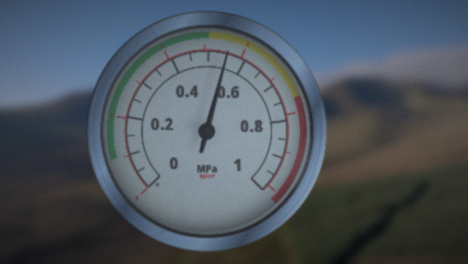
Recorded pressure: 0.55
